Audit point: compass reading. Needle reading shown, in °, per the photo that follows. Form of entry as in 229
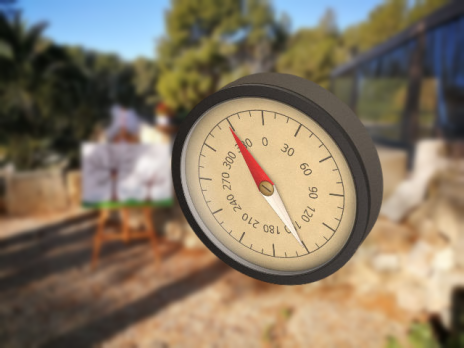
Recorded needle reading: 330
